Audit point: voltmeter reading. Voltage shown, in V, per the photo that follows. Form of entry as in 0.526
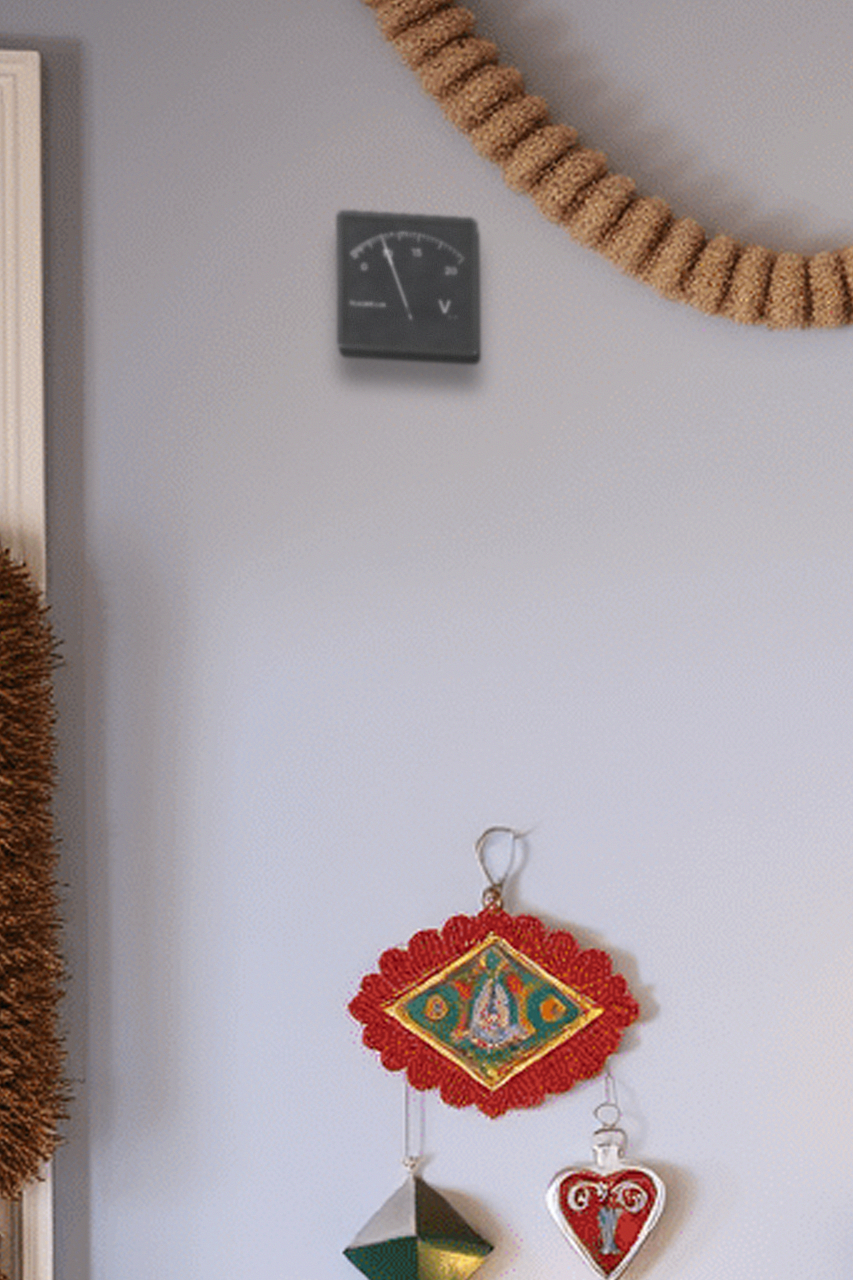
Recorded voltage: 10
